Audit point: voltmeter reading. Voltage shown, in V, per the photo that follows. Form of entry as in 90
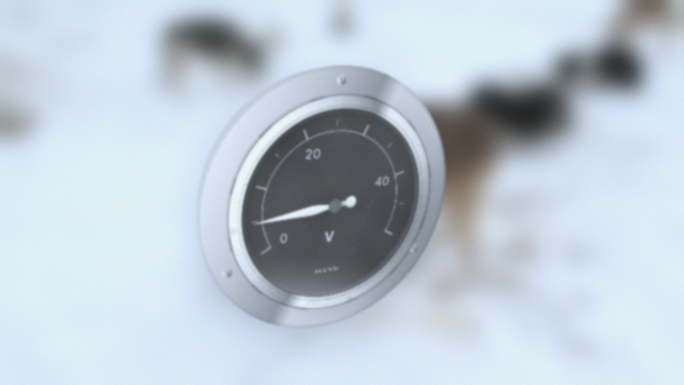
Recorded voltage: 5
